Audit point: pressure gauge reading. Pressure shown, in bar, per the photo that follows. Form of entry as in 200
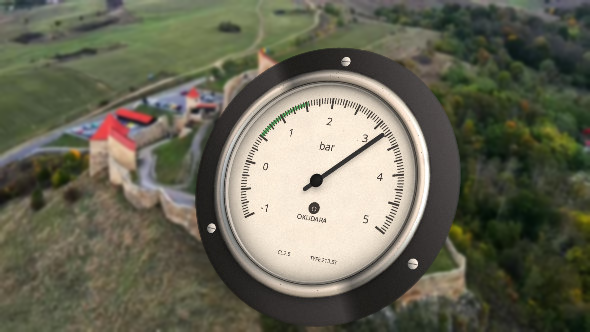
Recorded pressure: 3.25
